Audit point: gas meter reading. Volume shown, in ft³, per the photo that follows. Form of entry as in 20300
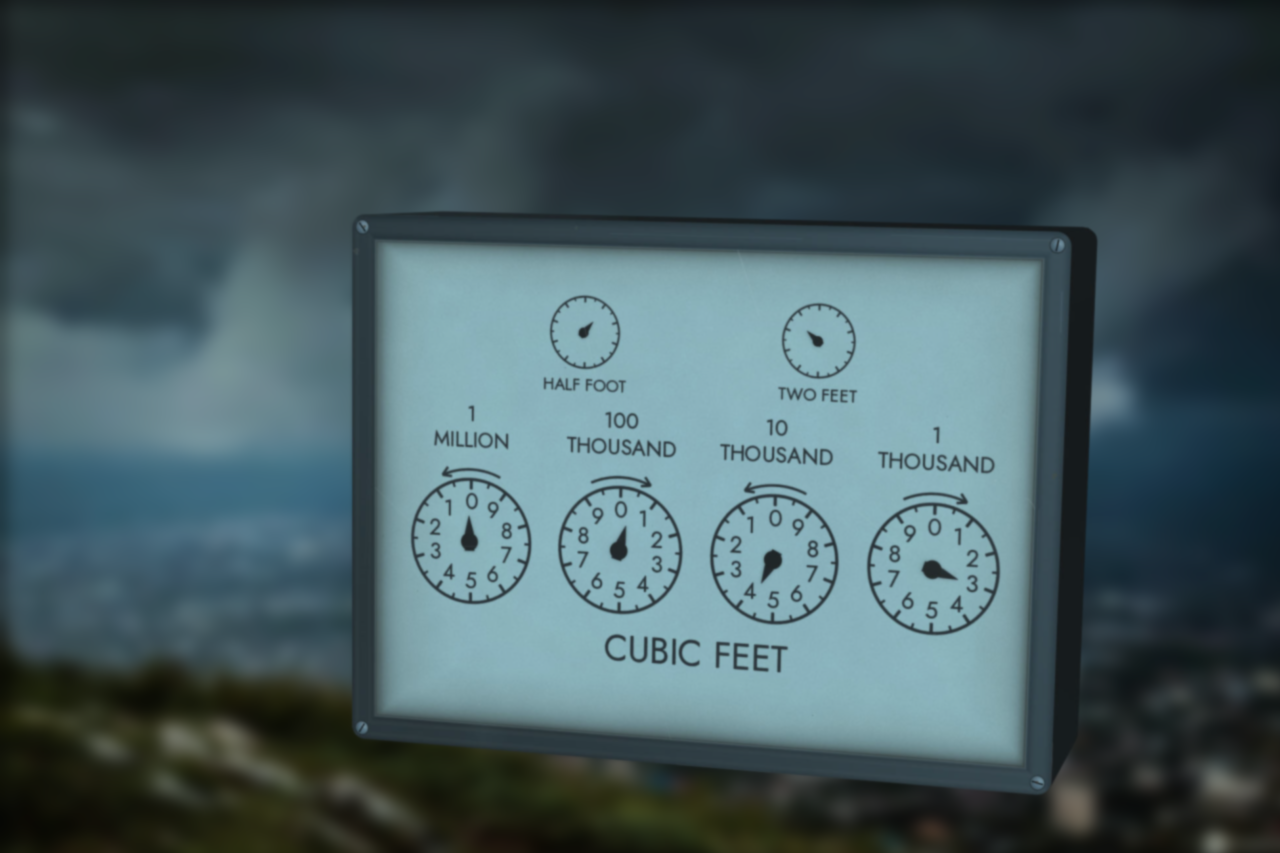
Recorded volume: 4300
